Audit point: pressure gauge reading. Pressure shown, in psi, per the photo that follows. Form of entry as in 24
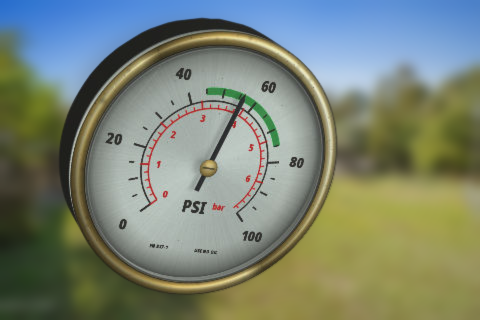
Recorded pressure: 55
